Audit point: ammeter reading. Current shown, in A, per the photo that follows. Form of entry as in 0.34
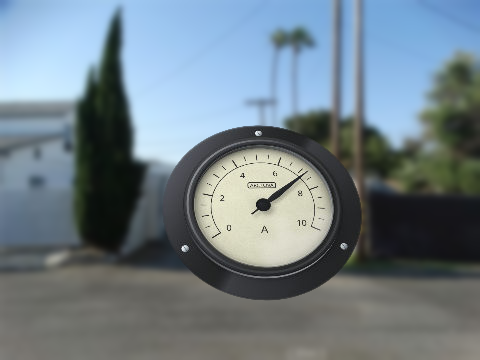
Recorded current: 7.25
